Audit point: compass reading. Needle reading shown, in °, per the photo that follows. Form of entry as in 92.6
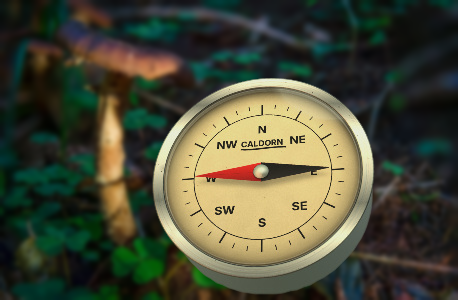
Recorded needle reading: 270
